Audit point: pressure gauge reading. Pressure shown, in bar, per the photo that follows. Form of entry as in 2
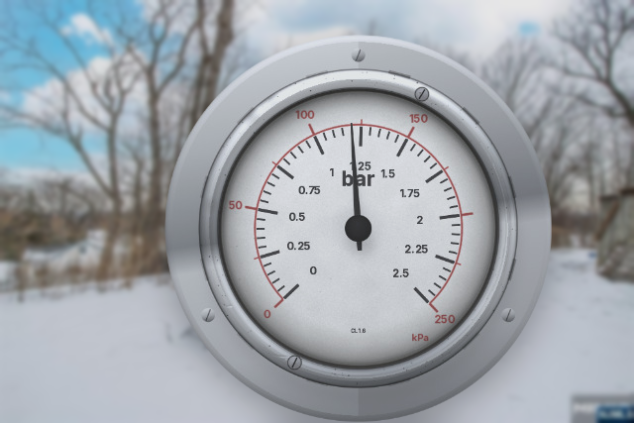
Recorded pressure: 1.2
